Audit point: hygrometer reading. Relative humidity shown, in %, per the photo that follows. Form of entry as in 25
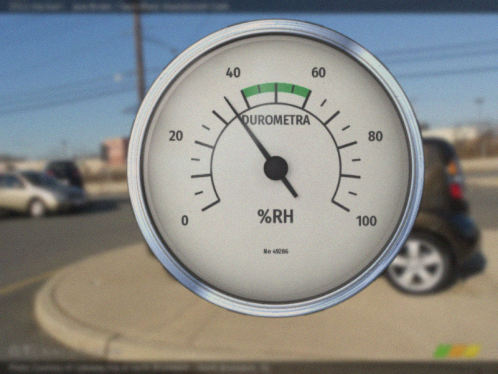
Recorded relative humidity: 35
